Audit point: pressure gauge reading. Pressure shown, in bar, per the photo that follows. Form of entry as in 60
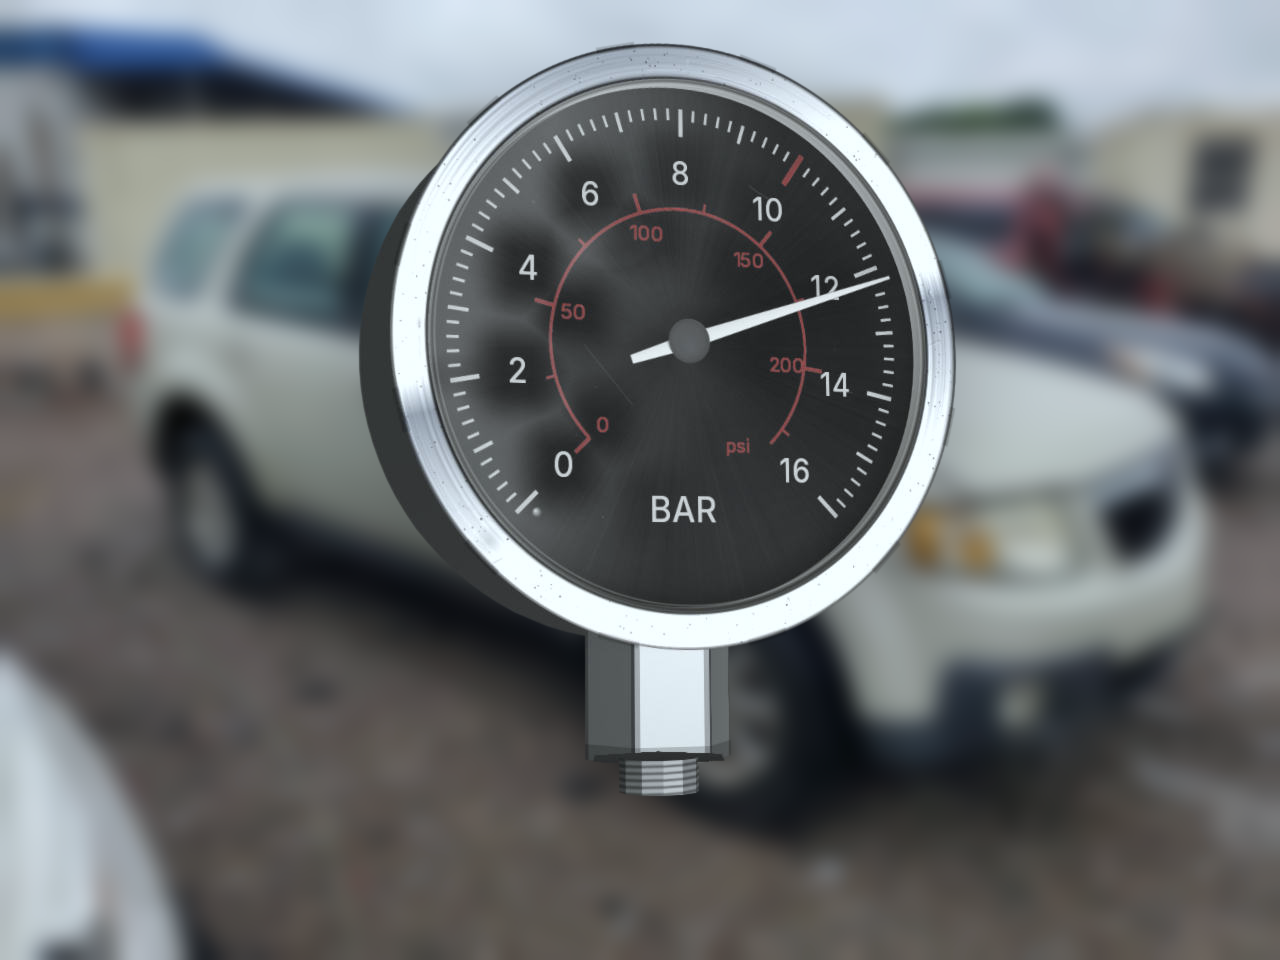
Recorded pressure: 12.2
